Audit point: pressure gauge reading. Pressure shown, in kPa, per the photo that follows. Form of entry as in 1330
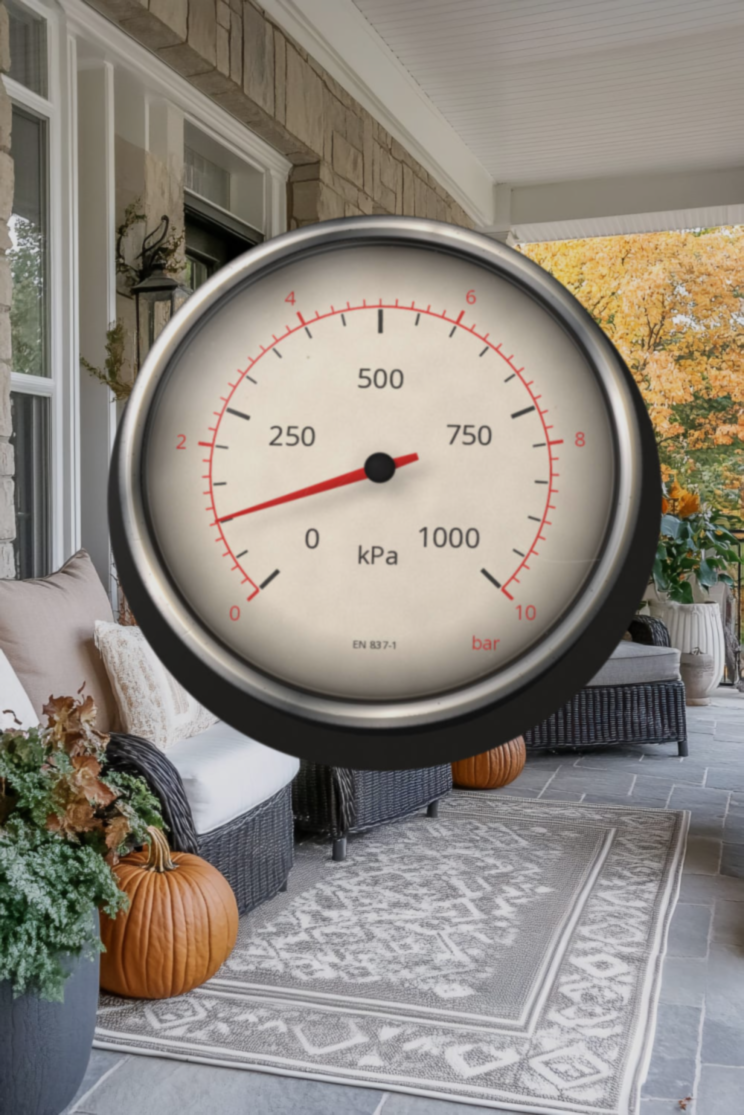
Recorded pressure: 100
